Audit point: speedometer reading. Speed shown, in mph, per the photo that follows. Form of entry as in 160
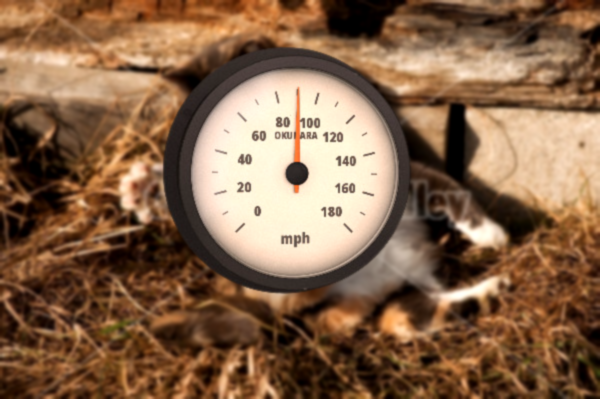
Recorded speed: 90
